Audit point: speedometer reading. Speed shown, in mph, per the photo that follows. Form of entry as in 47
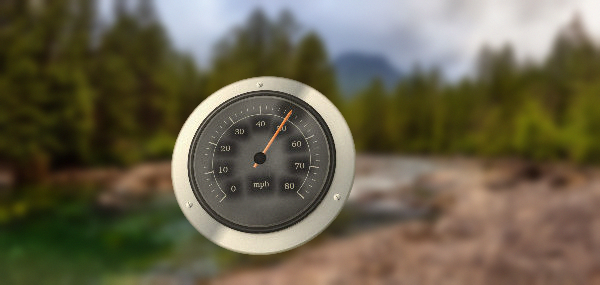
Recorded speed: 50
